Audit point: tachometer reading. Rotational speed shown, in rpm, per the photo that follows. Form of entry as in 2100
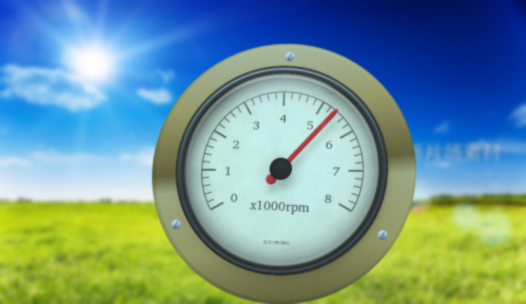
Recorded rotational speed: 5400
